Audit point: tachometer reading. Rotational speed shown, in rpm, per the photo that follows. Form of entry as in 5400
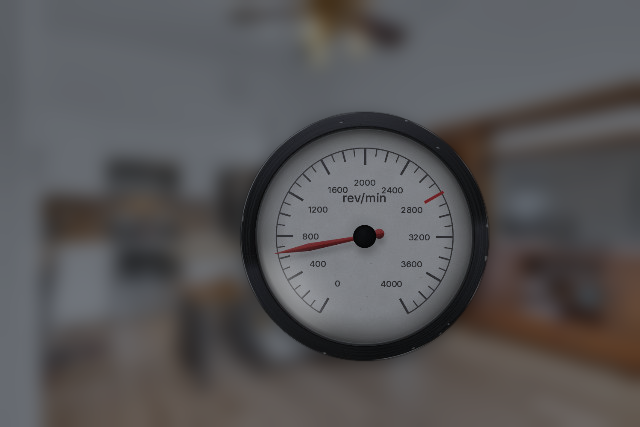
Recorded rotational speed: 650
